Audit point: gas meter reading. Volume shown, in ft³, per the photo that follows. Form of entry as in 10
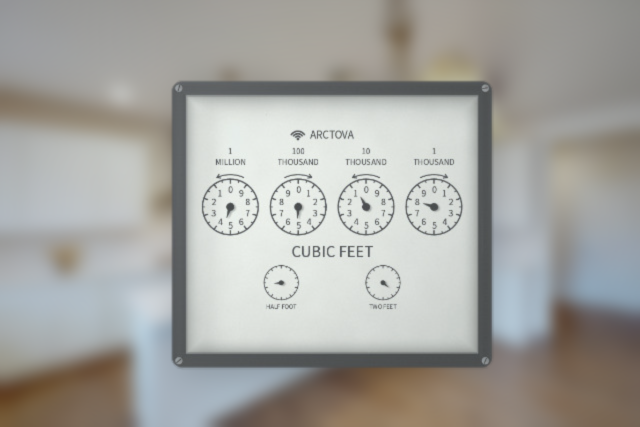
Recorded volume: 450800
